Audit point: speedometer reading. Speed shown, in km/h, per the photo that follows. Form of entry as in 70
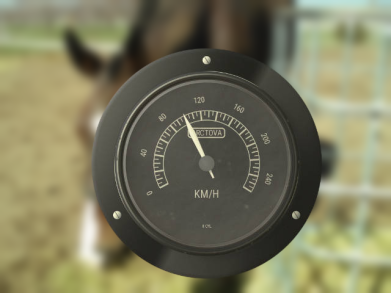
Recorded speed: 100
